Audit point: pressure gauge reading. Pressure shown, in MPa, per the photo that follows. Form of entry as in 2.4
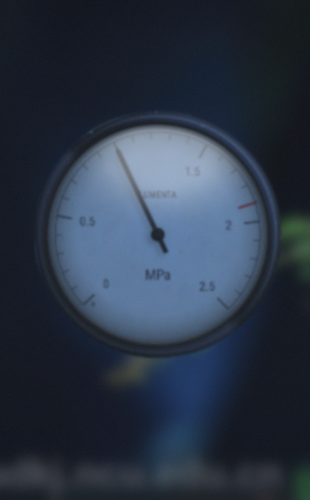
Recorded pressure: 1
